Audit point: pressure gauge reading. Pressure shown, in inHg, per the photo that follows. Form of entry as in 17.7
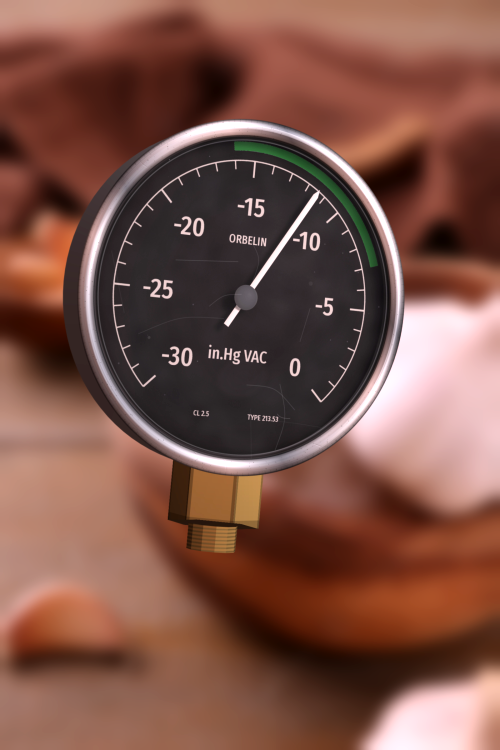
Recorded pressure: -11.5
